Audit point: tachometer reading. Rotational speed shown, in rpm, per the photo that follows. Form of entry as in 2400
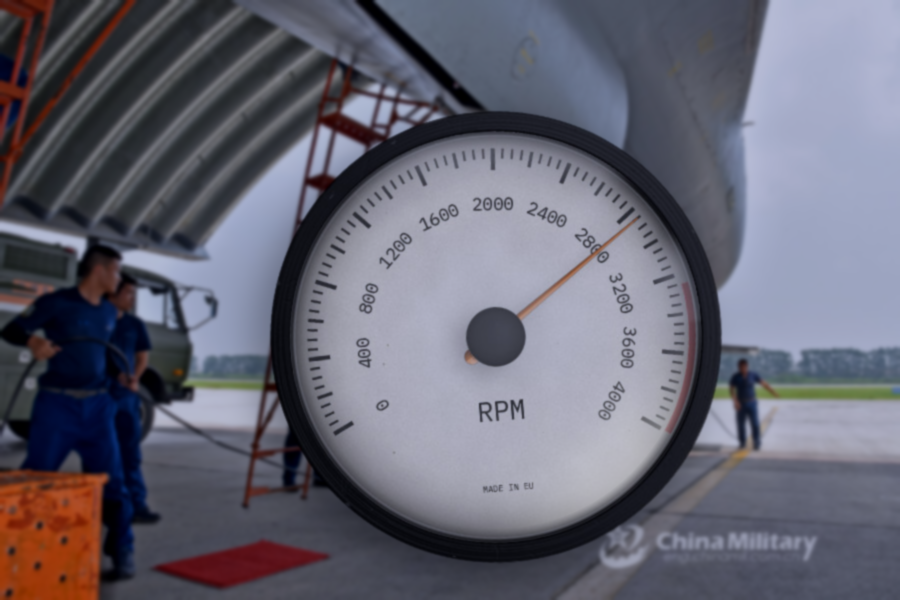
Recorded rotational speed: 2850
